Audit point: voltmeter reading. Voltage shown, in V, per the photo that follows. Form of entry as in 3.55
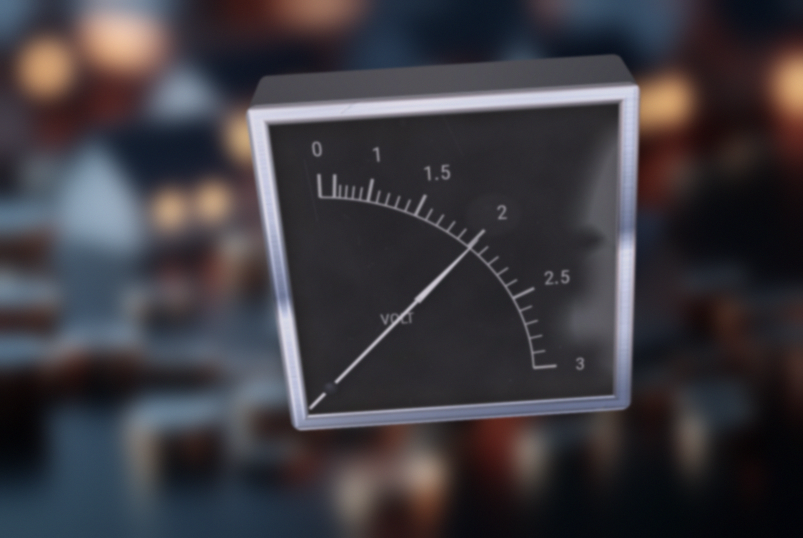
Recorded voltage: 2
